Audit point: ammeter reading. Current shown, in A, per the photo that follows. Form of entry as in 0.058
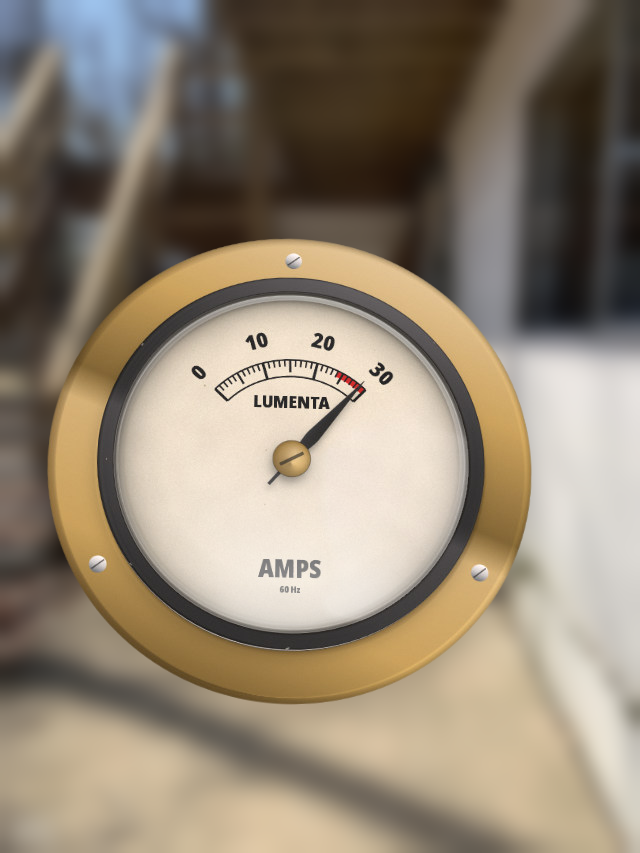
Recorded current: 29
